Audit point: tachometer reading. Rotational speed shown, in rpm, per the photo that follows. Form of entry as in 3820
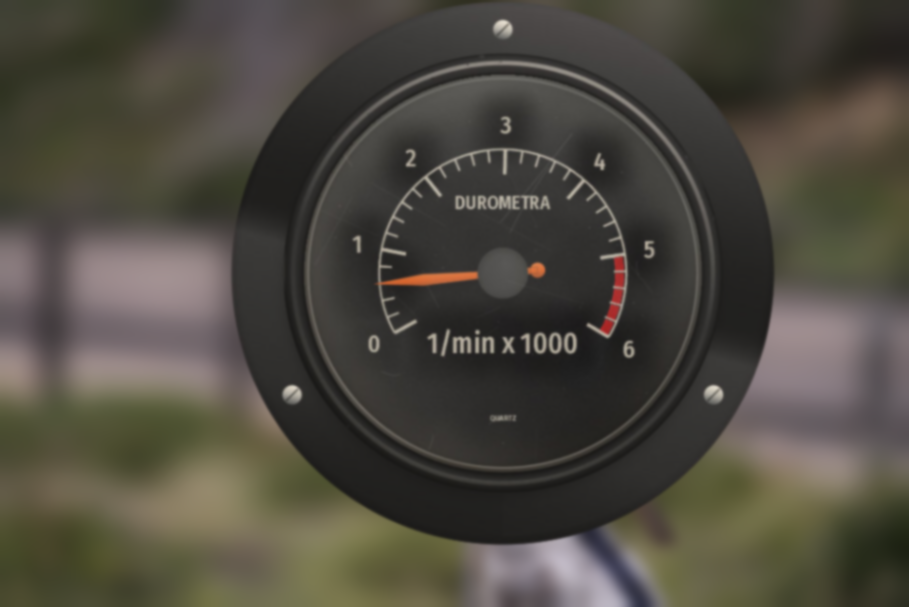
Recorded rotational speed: 600
